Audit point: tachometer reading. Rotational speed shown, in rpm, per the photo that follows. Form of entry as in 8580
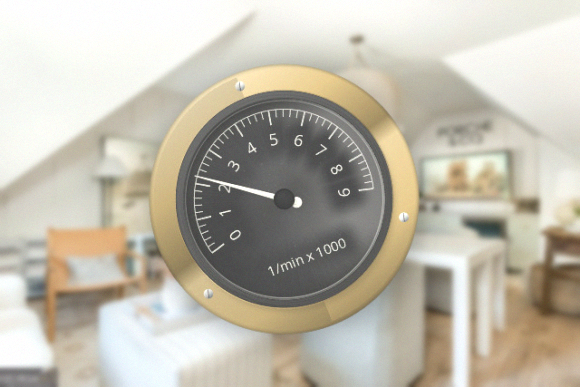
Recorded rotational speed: 2200
